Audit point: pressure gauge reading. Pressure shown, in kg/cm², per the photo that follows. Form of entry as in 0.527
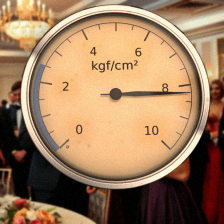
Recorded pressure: 8.25
